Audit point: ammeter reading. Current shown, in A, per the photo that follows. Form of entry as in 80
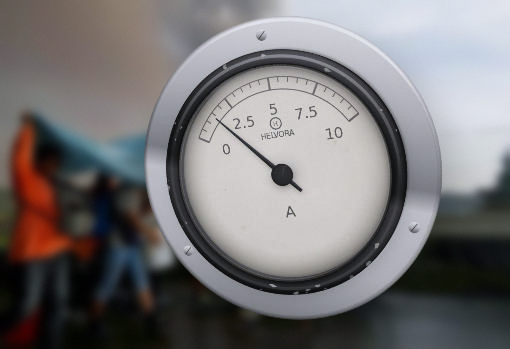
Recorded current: 1.5
